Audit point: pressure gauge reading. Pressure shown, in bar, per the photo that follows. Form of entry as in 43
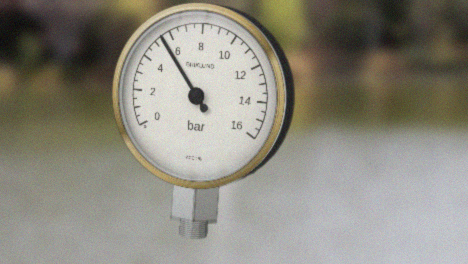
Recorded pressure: 5.5
